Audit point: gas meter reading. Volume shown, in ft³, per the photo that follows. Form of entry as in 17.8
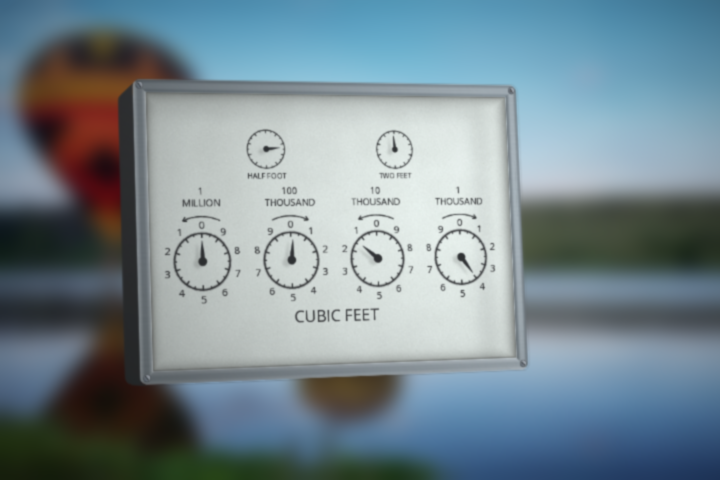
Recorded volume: 1400
